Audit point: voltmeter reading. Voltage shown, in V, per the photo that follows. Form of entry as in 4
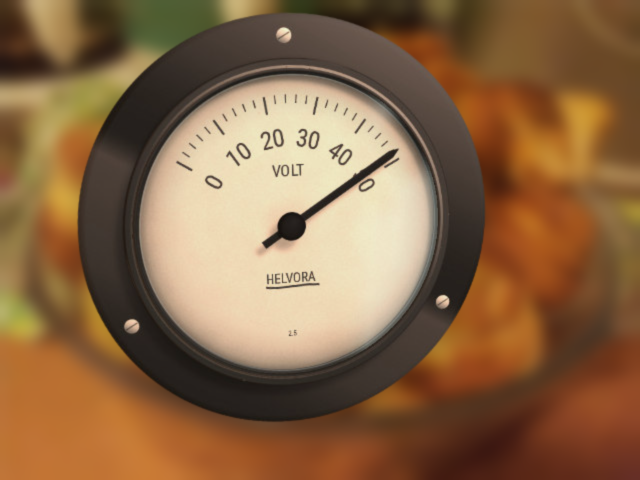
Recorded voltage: 48
